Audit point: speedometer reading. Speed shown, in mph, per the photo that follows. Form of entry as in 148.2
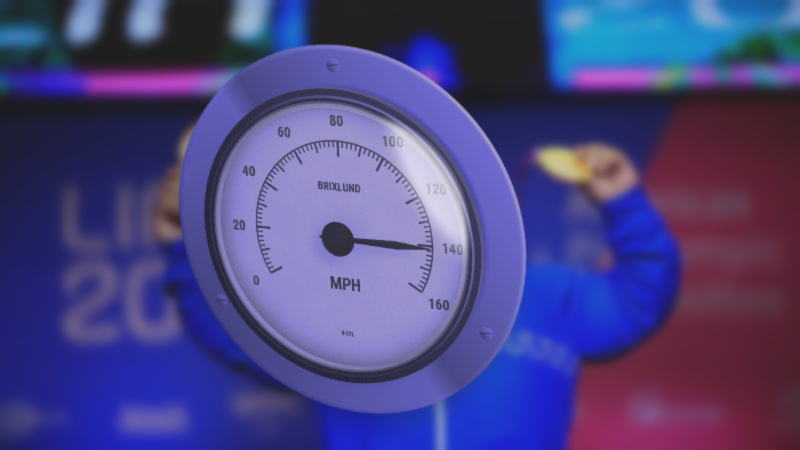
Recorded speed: 140
